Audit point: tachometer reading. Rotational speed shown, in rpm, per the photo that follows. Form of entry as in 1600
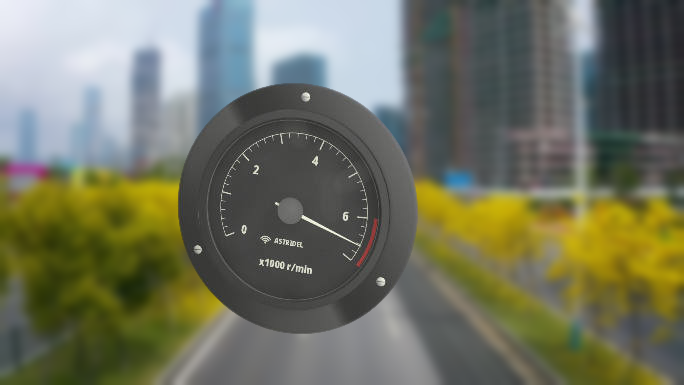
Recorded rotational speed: 6600
